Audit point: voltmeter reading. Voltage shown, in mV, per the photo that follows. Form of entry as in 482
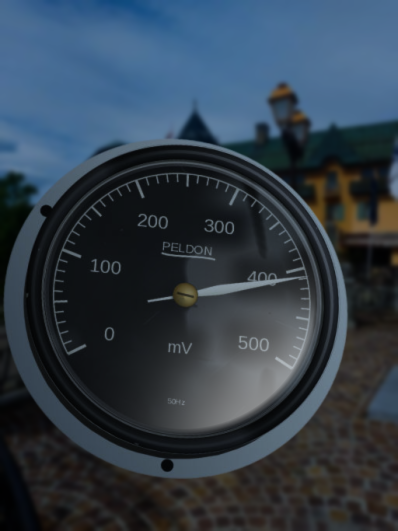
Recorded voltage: 410
